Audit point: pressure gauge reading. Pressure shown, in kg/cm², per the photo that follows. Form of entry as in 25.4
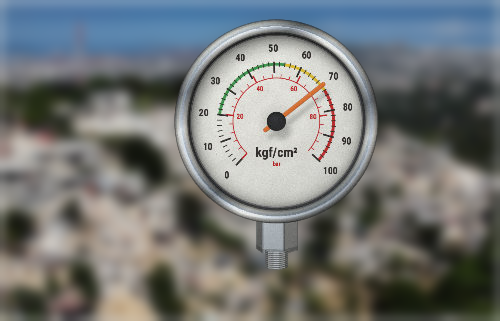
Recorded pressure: 70
